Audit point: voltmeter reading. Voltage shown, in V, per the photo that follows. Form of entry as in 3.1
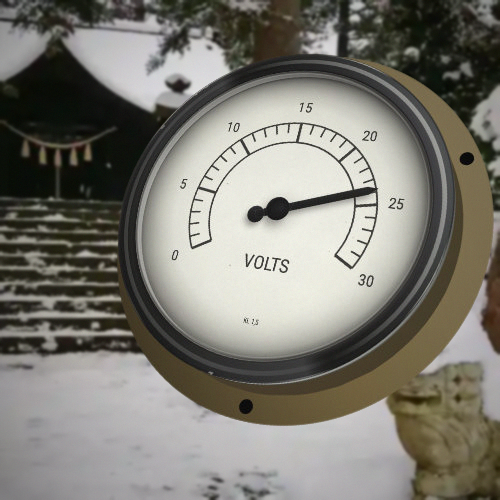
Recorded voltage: 24
